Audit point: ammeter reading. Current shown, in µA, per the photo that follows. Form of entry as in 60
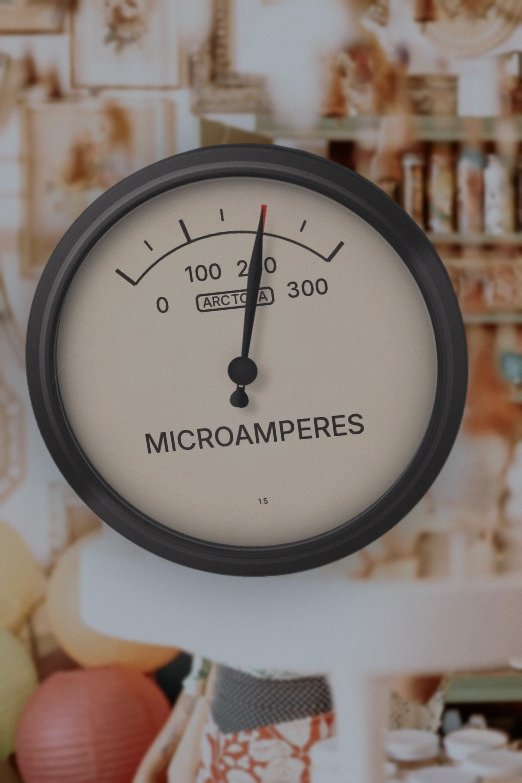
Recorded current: 200
